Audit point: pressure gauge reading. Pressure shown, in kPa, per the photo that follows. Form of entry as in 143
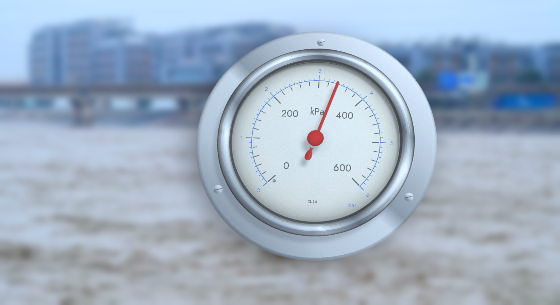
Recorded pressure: 340
